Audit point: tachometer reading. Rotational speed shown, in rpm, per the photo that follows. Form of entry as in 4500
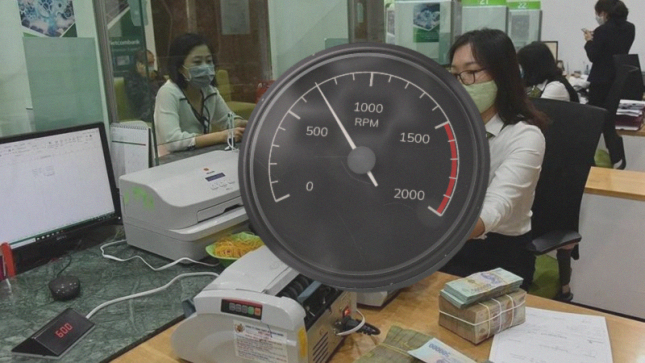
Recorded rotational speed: 700
